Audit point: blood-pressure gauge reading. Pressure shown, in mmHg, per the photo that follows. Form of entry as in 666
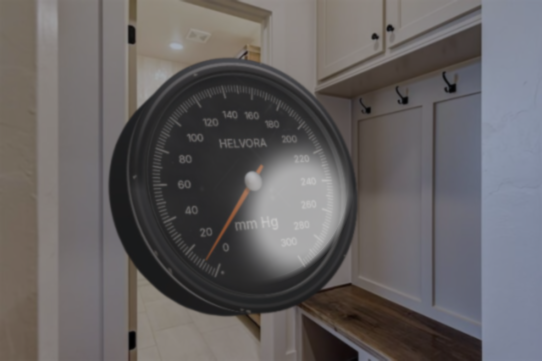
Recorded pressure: 10
